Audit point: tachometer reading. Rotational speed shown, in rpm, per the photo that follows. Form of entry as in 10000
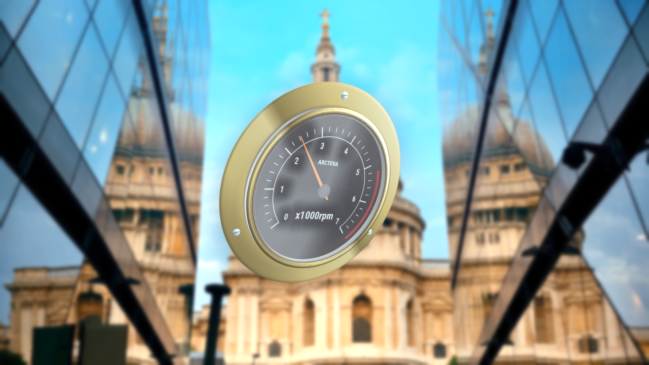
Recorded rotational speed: 2400
